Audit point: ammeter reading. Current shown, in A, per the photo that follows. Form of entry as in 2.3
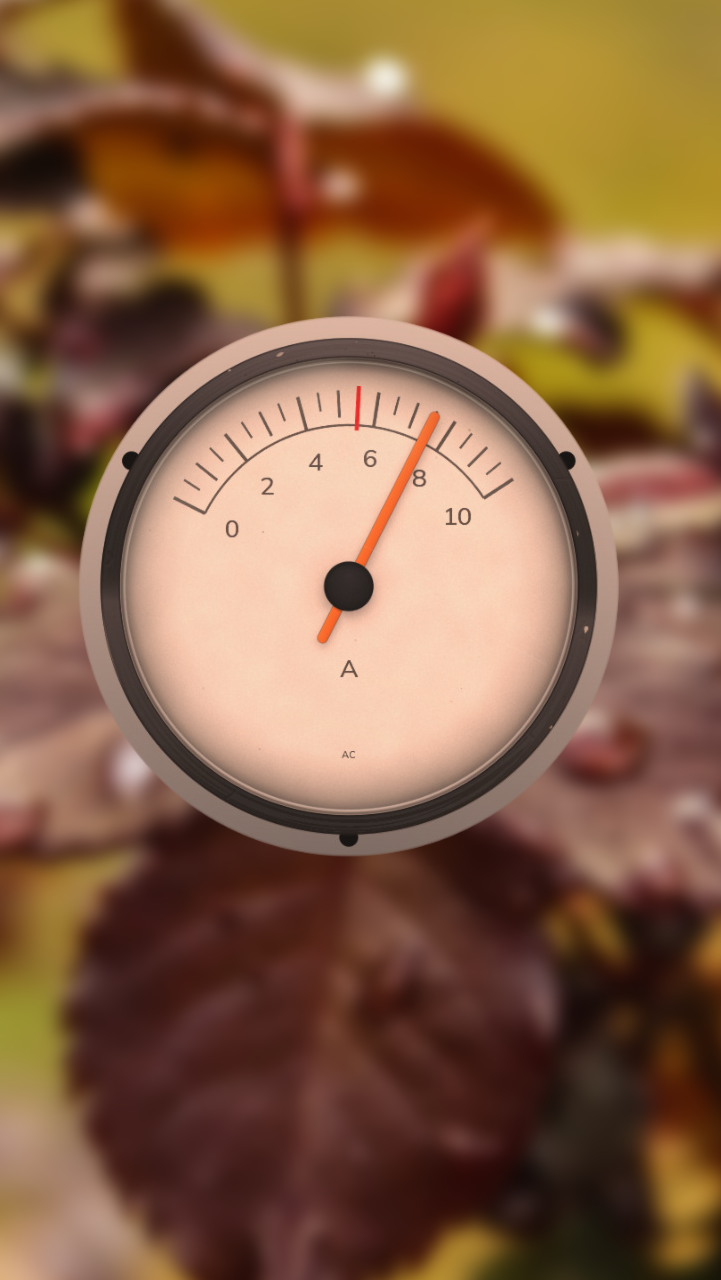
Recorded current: 7.5
